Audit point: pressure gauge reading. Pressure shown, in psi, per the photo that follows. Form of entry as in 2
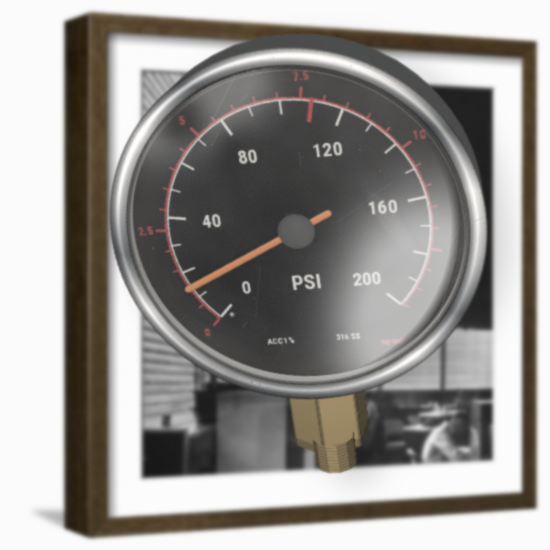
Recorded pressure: 15
